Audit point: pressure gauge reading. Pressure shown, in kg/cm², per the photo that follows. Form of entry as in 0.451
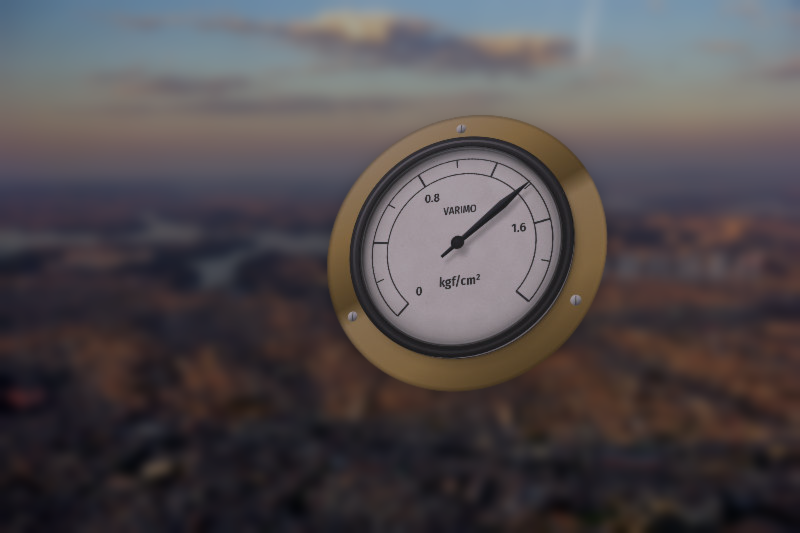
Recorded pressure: 1.4
